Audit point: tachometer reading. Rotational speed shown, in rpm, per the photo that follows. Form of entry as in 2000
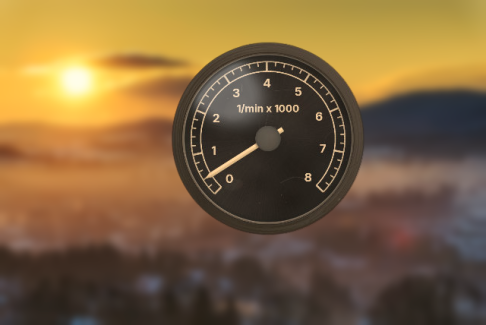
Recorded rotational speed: 400
